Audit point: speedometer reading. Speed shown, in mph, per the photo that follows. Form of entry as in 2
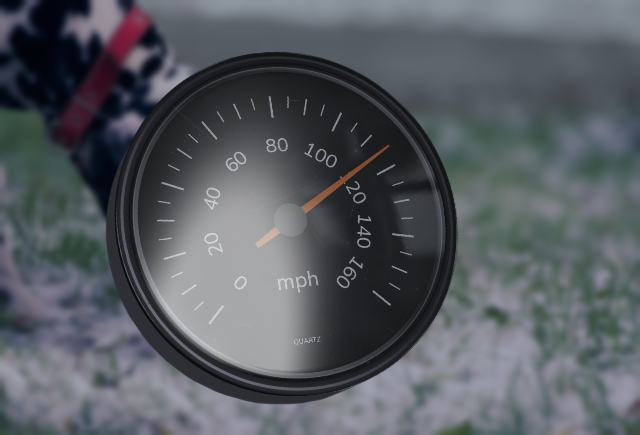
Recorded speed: 115
